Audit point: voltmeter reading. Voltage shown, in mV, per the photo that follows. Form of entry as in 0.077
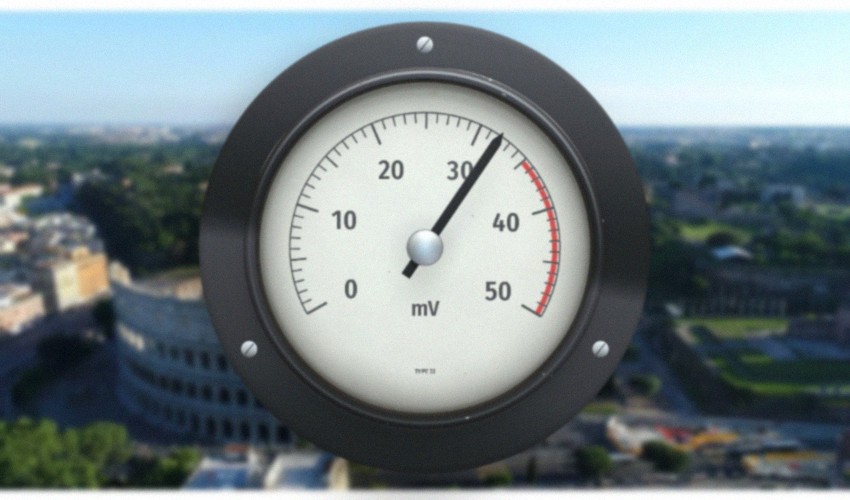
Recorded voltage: 32
